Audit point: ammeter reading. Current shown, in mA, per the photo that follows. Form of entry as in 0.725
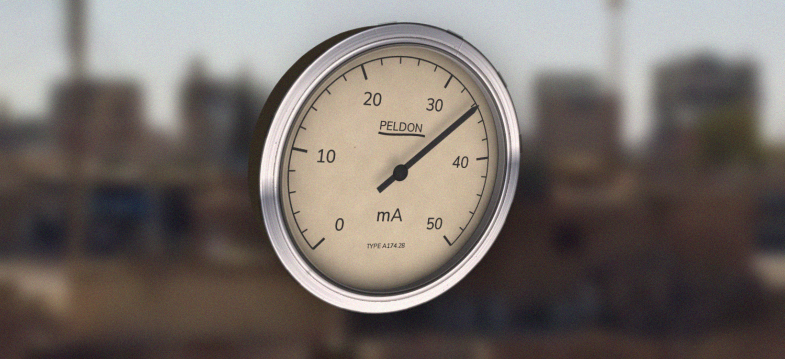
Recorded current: 34
